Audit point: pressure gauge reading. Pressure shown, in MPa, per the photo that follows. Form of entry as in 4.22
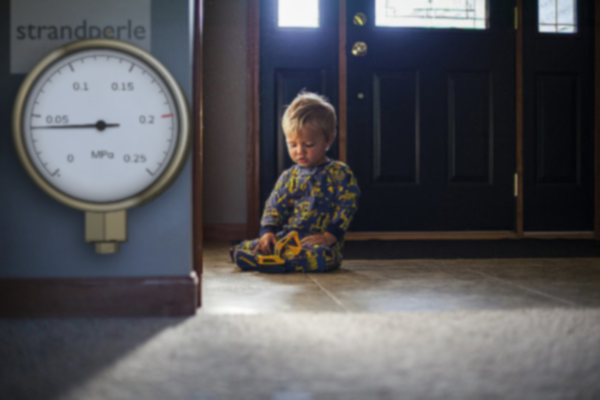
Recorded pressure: 0.04
